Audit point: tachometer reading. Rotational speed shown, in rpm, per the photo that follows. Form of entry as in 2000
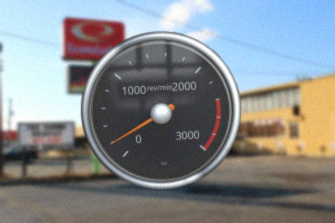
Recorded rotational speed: 200
